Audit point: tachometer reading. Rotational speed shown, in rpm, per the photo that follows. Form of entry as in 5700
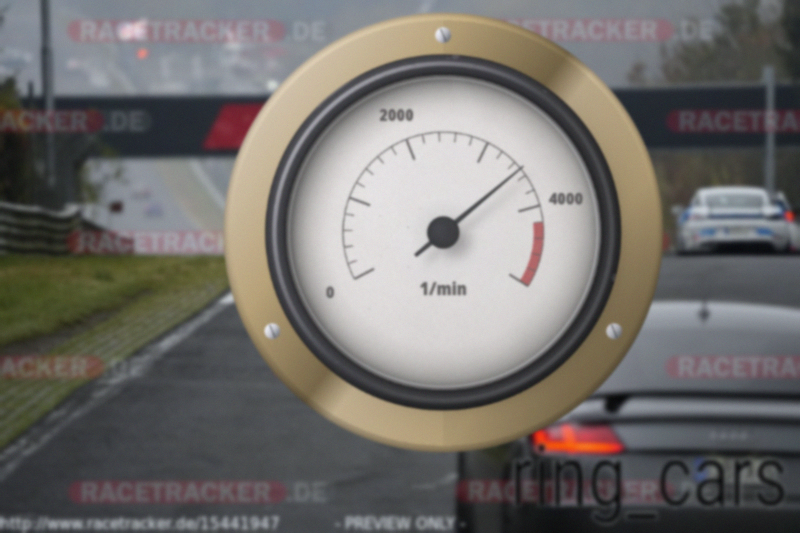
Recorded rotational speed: 3500
